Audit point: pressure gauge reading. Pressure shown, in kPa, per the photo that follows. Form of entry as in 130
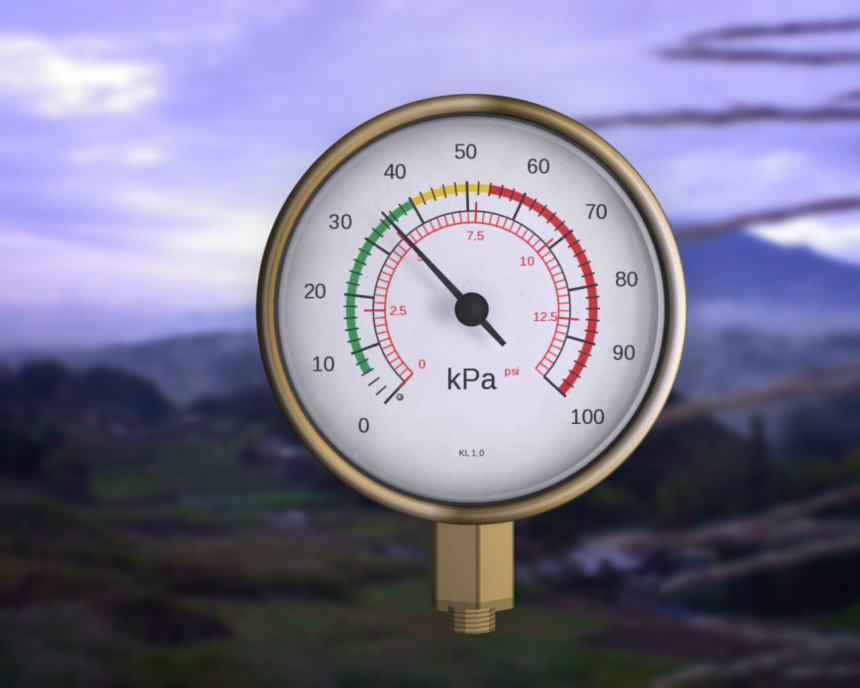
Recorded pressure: 35
